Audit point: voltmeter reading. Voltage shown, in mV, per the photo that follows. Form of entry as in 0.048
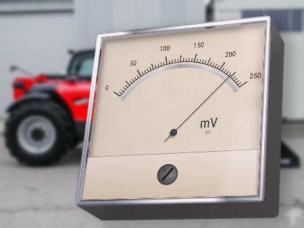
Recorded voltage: 225
